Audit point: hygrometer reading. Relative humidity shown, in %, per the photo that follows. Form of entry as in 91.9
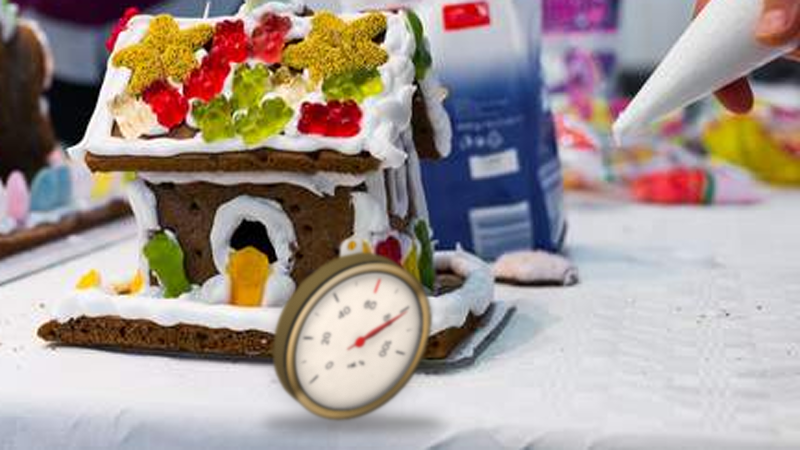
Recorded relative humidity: 80
